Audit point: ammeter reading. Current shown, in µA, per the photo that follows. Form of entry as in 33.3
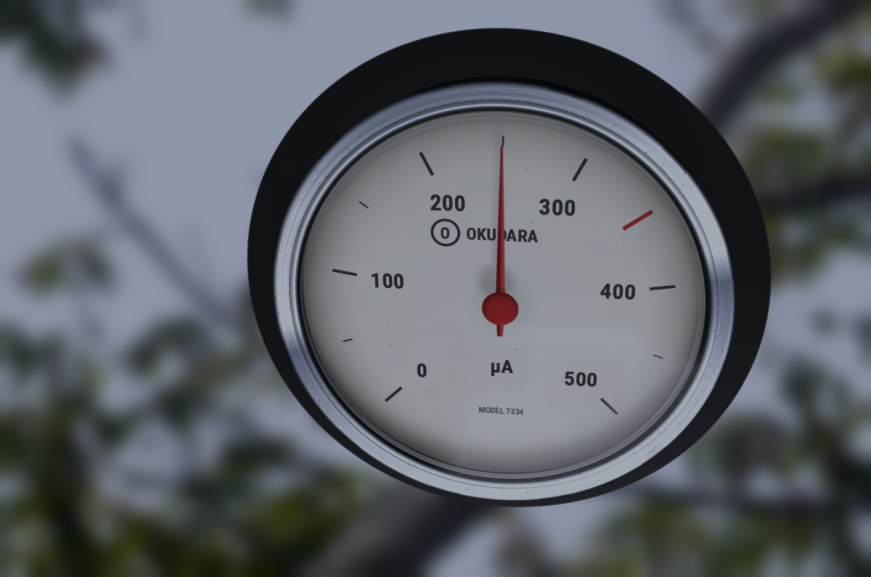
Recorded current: 250
